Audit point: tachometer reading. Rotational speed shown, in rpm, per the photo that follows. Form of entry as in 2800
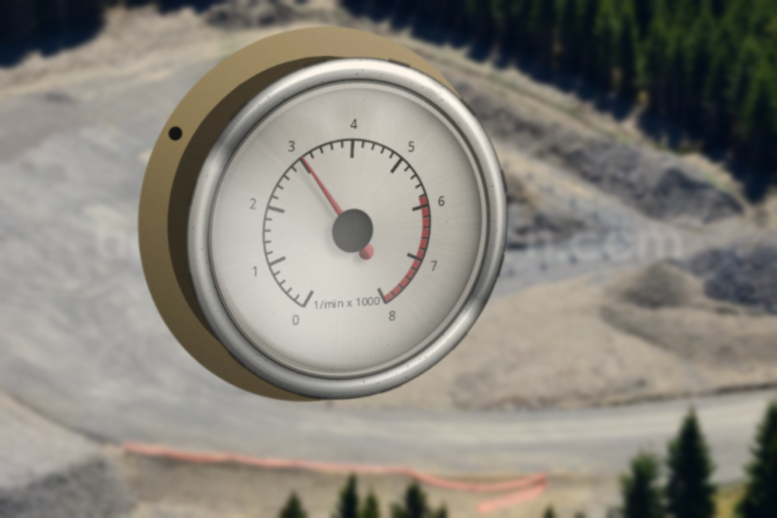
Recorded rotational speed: 3000
